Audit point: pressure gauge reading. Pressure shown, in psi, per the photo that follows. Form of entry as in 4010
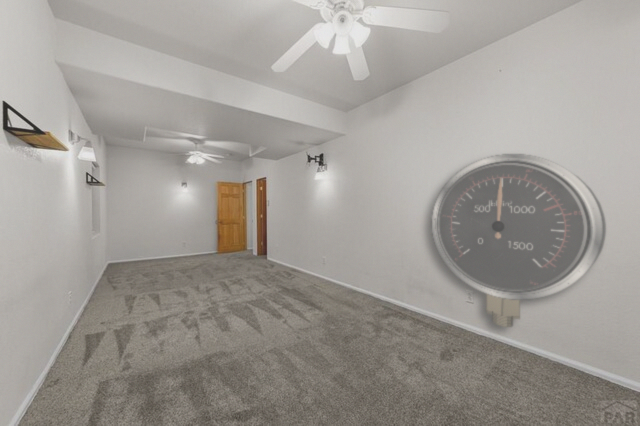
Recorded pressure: 750
